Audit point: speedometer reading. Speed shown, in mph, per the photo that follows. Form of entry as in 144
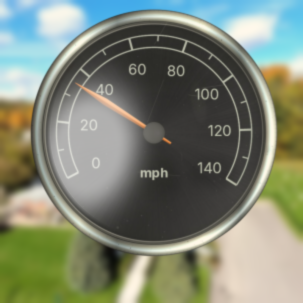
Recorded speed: 35
